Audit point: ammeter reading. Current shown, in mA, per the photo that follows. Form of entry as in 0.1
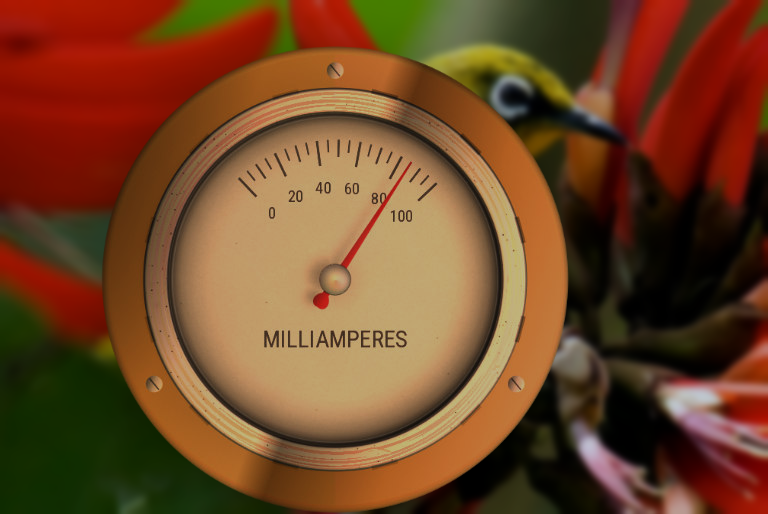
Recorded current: 85
